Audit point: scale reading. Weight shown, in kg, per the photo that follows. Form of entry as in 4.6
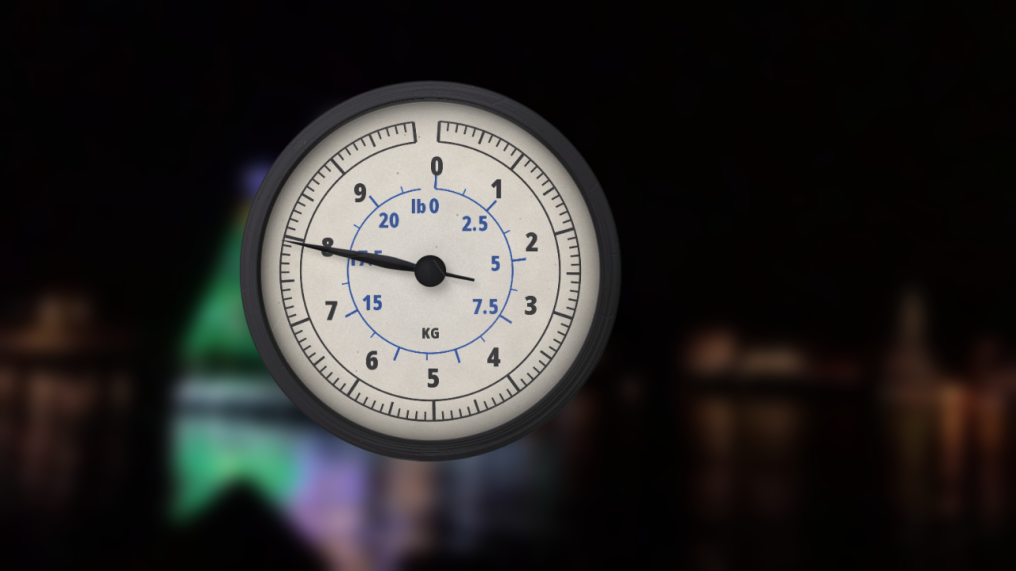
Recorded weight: 7.95
